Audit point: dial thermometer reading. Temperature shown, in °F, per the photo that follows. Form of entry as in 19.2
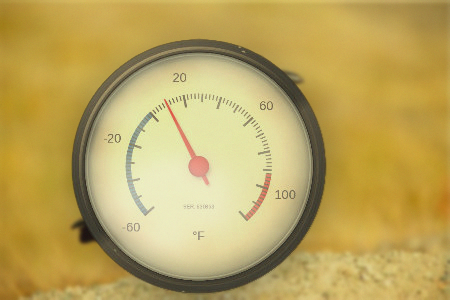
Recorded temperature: 10
